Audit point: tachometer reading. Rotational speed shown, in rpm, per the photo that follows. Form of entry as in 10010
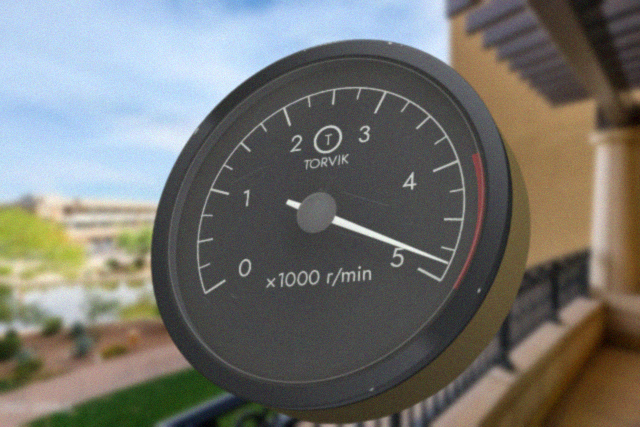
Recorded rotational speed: 4875
